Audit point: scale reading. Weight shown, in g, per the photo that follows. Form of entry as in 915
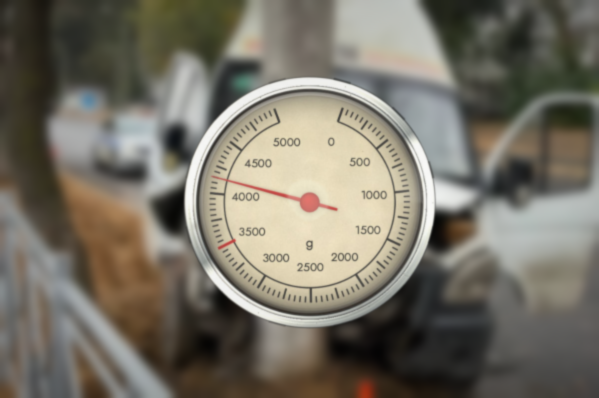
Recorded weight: 4150
